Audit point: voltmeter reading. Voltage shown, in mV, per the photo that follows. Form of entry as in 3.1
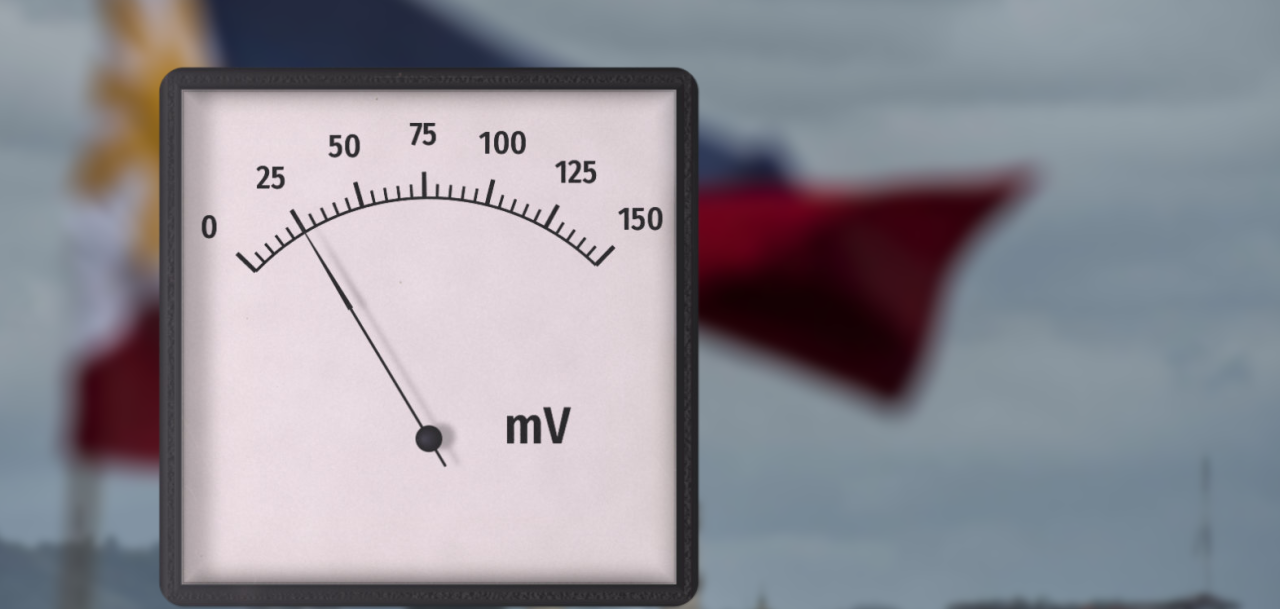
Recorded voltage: 25
